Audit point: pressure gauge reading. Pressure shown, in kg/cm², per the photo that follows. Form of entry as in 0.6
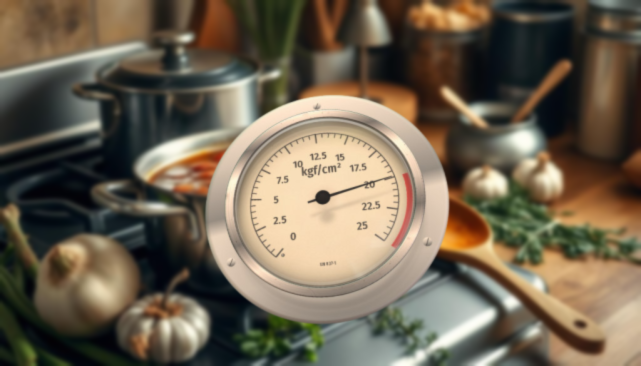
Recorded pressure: 20
